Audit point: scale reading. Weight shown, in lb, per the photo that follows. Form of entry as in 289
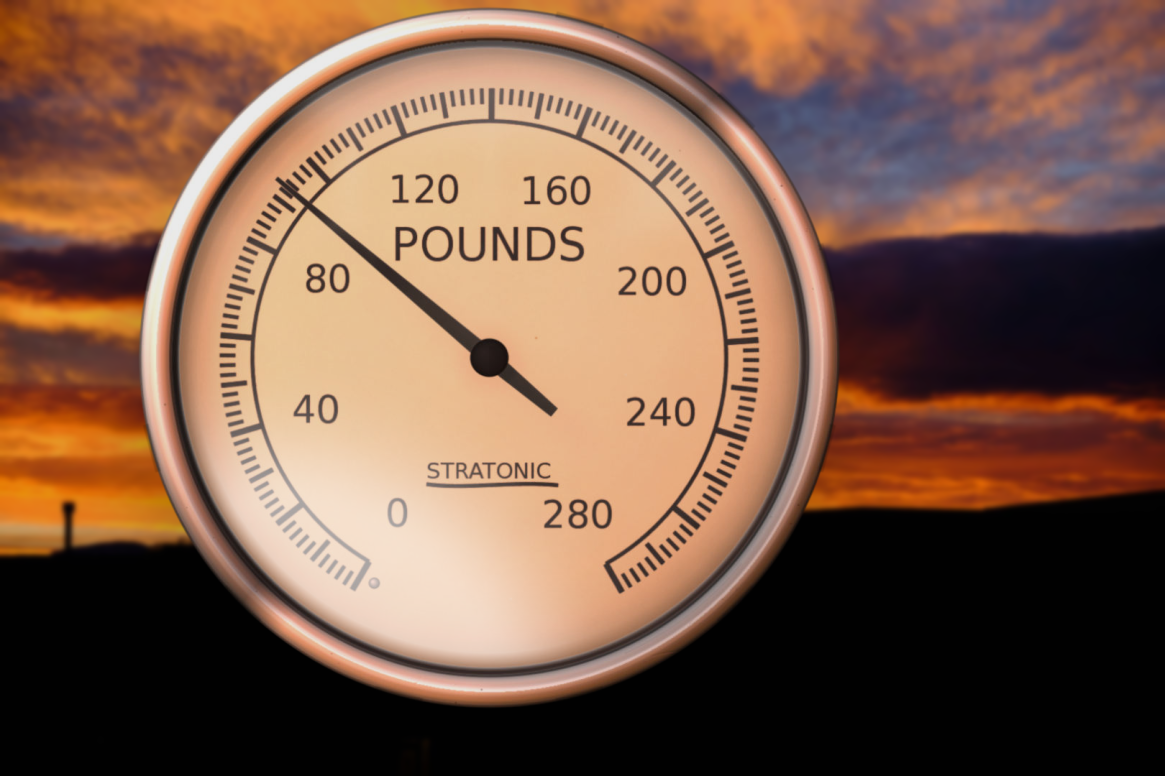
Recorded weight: 93
